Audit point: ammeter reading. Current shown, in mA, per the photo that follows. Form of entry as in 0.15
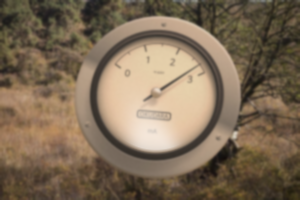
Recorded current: 2.75
